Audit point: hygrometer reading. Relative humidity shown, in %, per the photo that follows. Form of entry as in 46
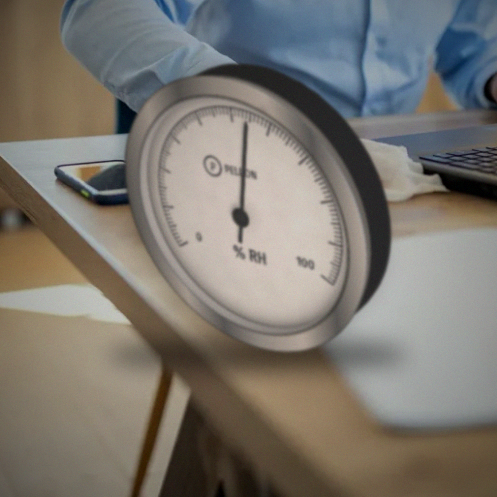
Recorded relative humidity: 55
